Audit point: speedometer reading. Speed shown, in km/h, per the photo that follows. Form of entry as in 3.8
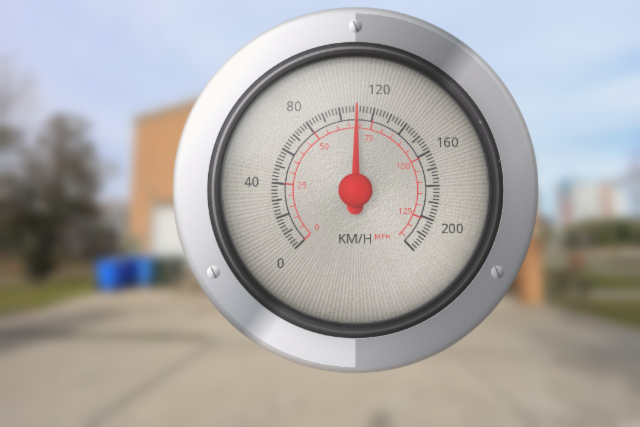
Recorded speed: 110
